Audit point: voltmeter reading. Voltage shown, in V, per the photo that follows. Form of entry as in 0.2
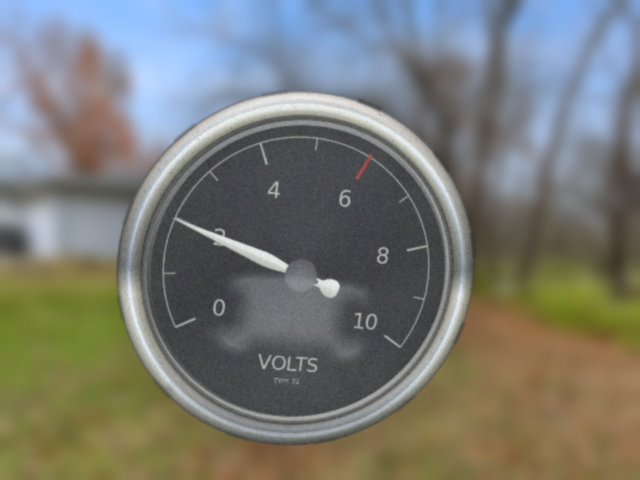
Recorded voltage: 2
